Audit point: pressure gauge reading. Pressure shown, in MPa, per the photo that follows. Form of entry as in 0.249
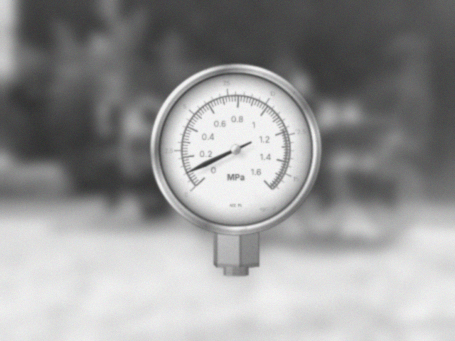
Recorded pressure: 0.1
